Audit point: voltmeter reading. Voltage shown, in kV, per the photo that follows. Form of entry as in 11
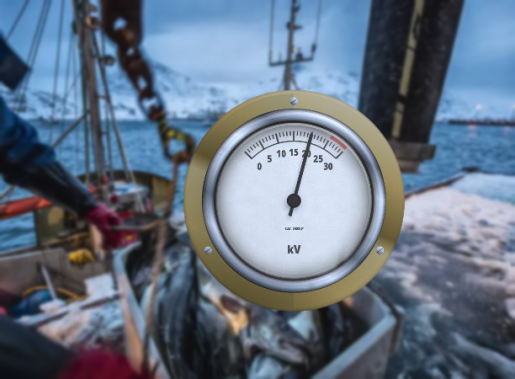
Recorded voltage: 20
